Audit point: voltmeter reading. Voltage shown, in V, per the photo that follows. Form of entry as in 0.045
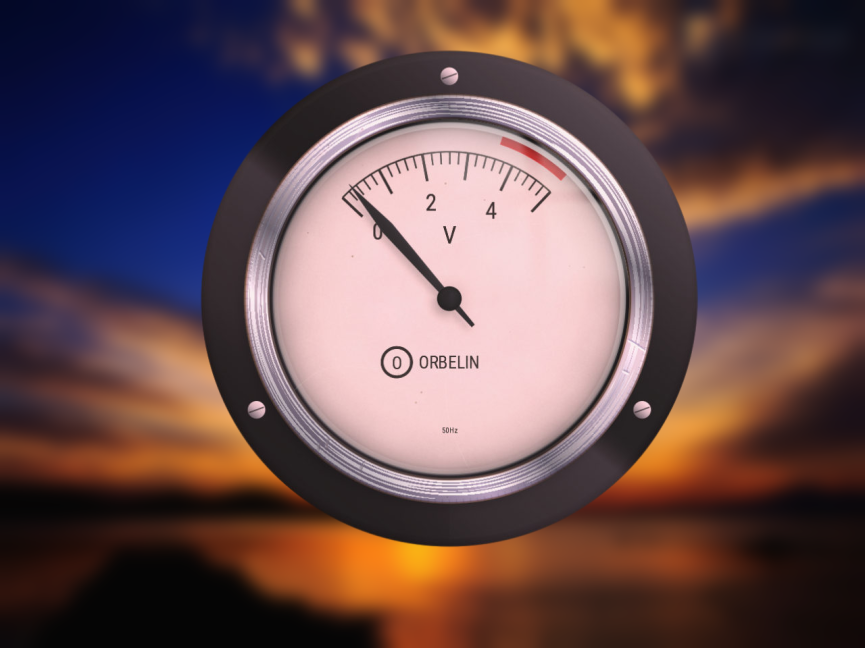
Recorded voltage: 0.3
